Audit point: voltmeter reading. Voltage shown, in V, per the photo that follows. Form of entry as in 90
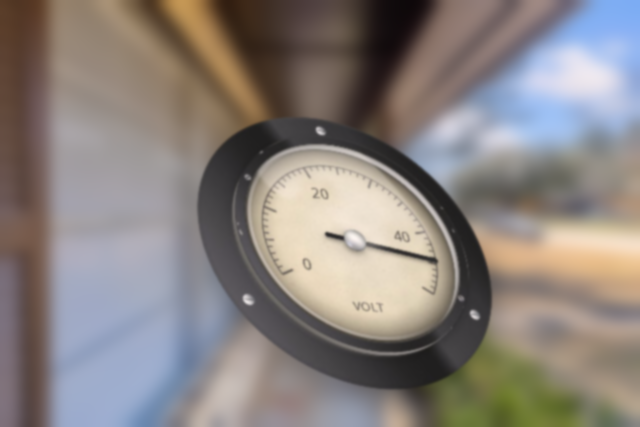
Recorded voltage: 45
